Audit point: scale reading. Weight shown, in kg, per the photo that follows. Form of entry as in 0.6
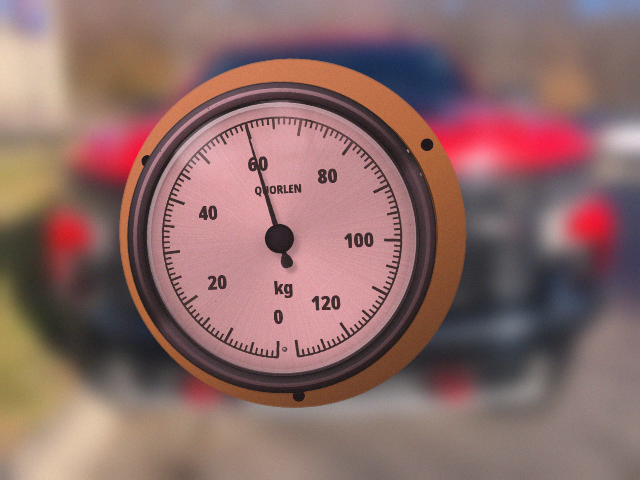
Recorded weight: 60
